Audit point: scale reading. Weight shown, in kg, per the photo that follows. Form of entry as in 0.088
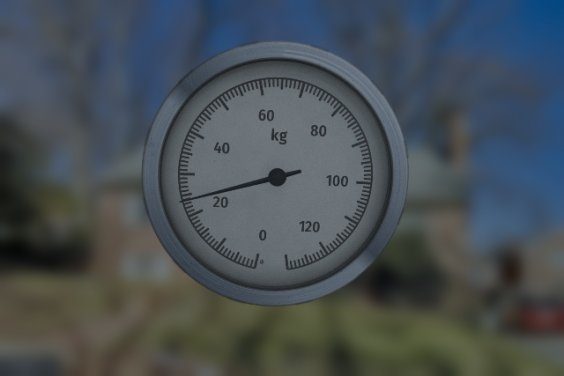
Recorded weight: 24
